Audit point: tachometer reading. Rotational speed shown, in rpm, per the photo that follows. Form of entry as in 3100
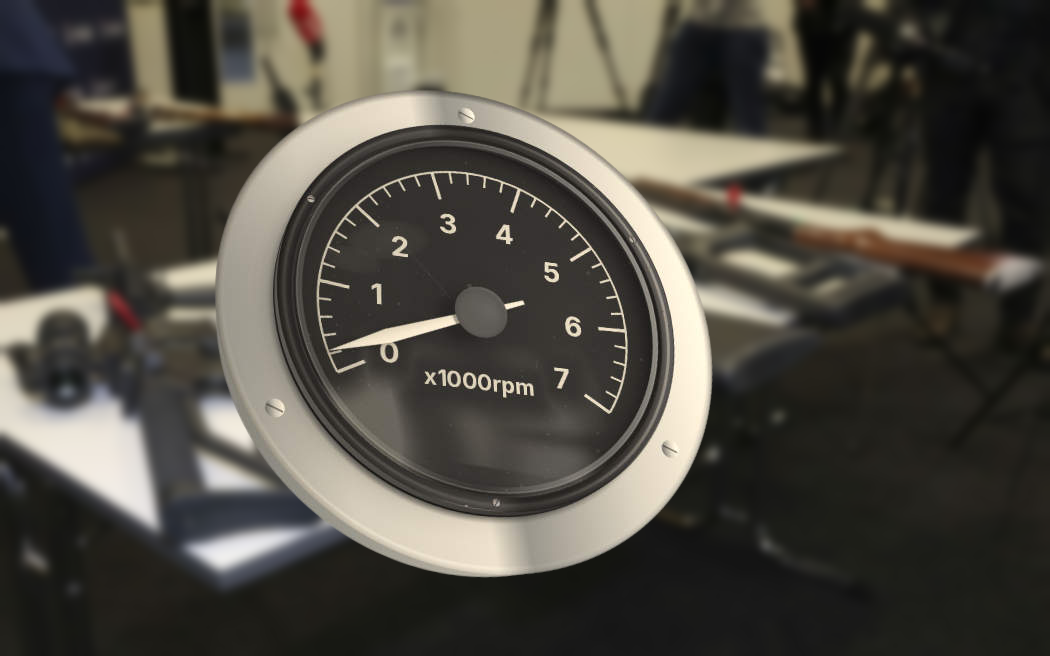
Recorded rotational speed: 200
